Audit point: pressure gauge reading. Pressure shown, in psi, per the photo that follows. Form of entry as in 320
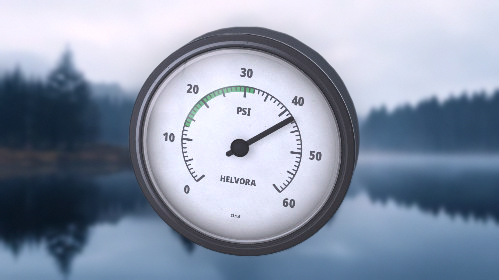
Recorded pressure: 42
